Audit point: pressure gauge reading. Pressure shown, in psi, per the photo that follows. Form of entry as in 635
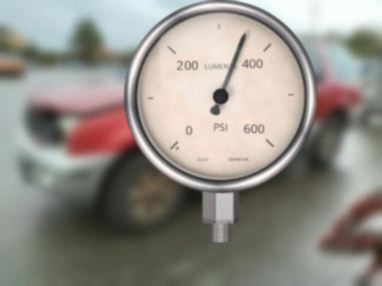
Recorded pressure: 350
